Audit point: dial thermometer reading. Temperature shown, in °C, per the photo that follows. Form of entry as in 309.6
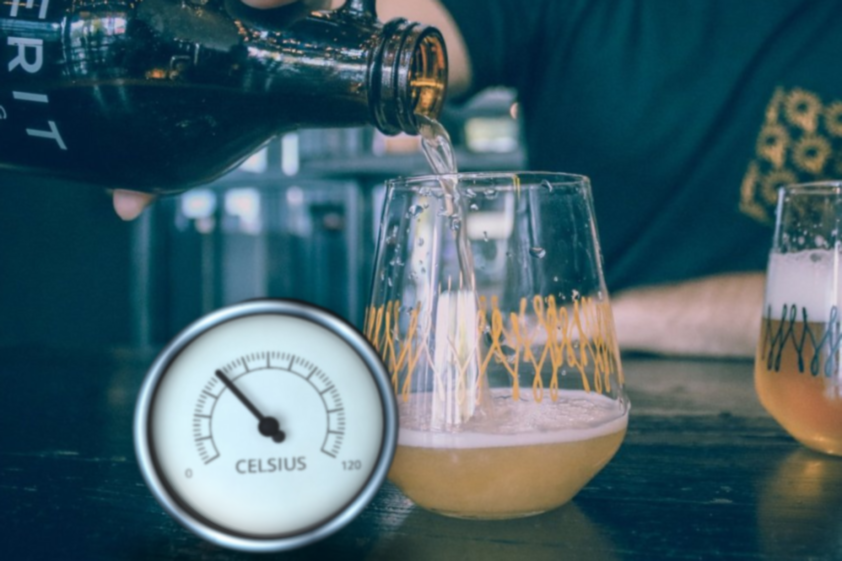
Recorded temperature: 40
